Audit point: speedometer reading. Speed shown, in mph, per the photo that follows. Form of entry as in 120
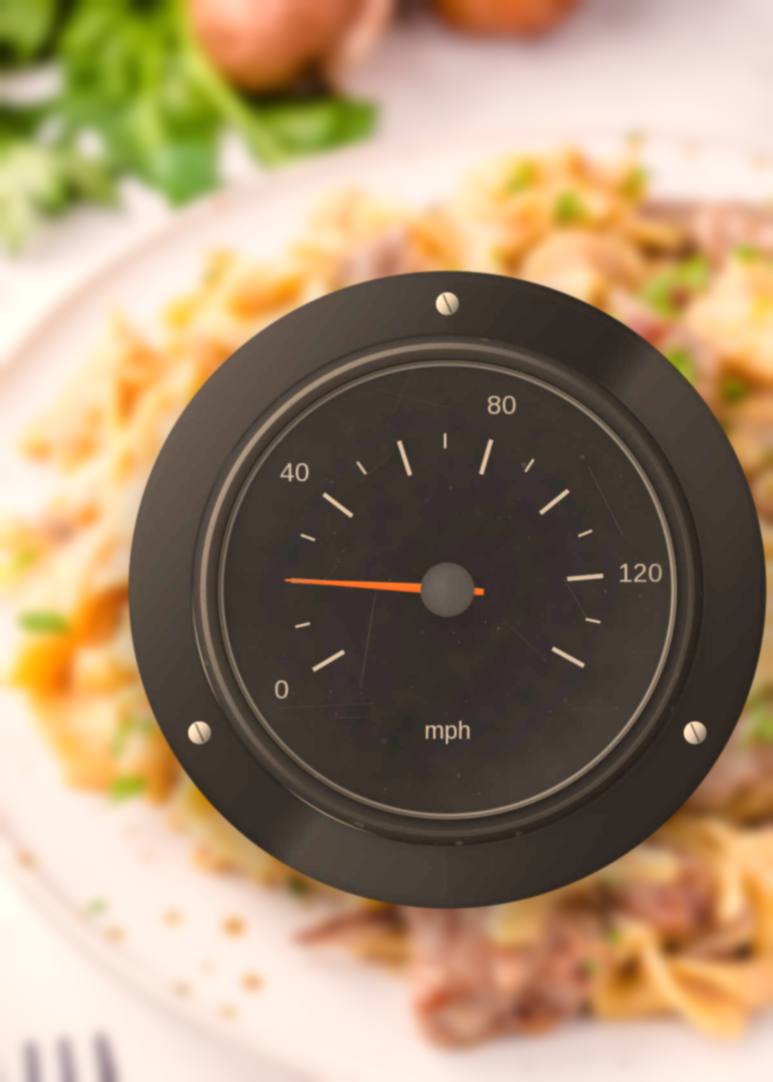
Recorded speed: 20
